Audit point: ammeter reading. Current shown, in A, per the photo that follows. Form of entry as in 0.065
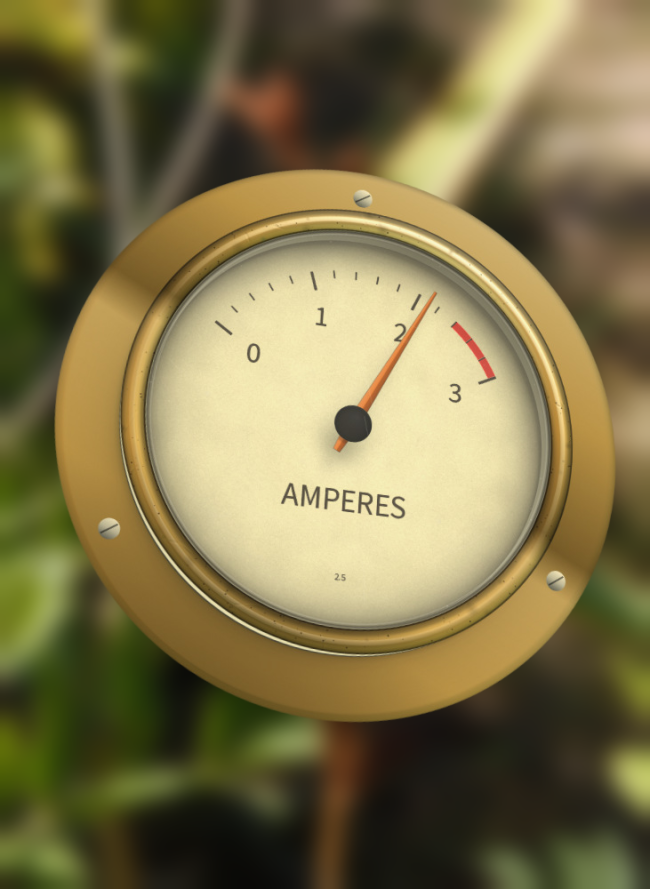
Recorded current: 2.1
